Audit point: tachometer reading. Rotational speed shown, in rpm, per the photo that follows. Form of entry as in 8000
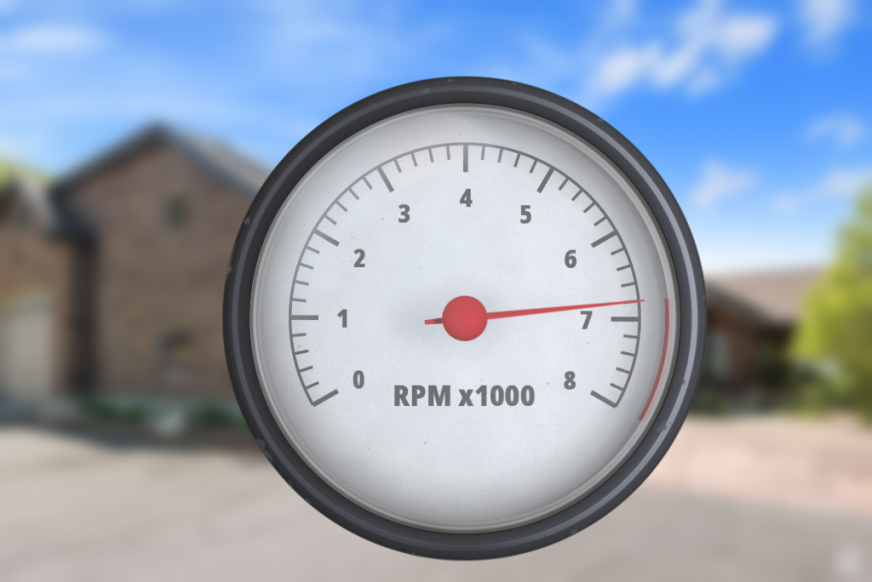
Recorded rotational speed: 6800
